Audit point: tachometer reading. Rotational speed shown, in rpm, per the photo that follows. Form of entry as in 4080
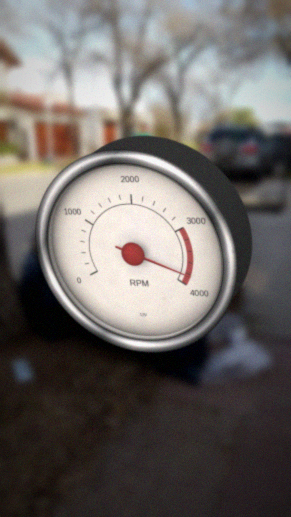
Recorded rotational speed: 3800
